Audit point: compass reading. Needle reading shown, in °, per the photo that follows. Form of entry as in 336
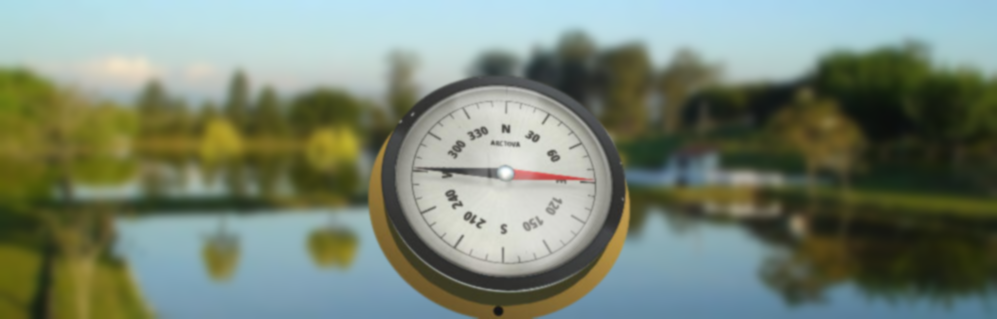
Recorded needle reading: 90
